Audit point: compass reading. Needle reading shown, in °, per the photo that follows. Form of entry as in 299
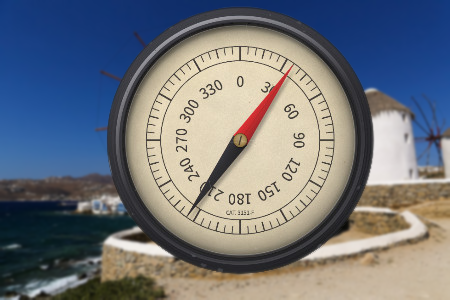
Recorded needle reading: 35
